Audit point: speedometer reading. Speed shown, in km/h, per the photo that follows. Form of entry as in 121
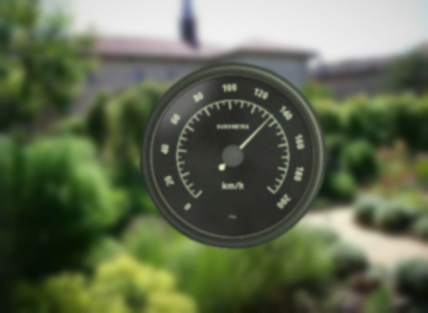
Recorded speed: 135
